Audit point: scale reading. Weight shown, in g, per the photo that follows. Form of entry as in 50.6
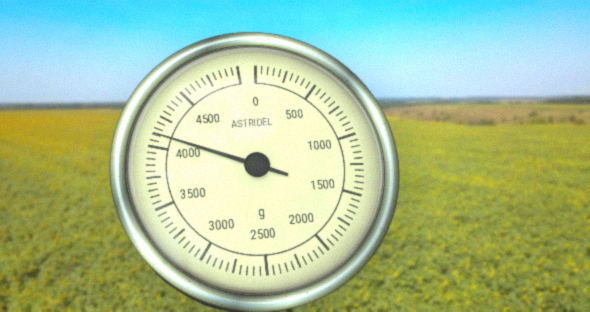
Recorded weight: 4100
